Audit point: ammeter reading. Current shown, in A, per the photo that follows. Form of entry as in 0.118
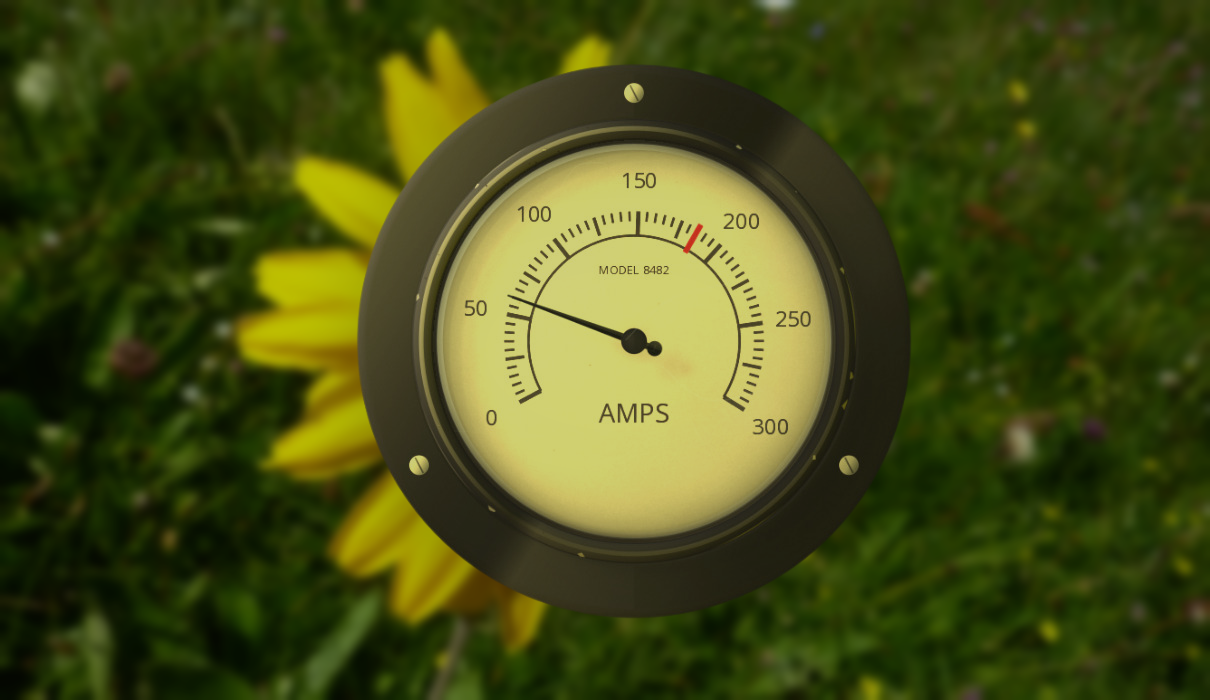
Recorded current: 60
